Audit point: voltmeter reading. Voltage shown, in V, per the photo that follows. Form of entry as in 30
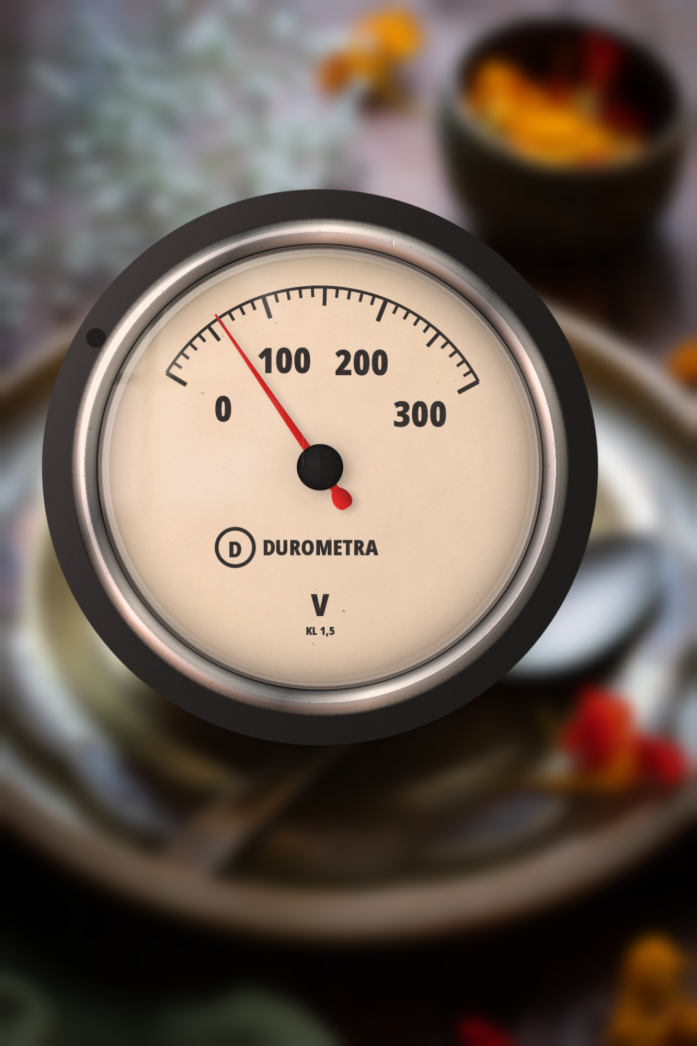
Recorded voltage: 60
